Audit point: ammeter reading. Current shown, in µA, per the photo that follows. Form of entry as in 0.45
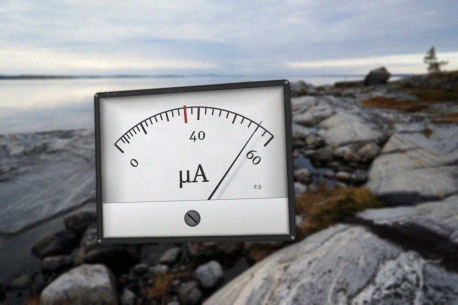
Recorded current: 56
